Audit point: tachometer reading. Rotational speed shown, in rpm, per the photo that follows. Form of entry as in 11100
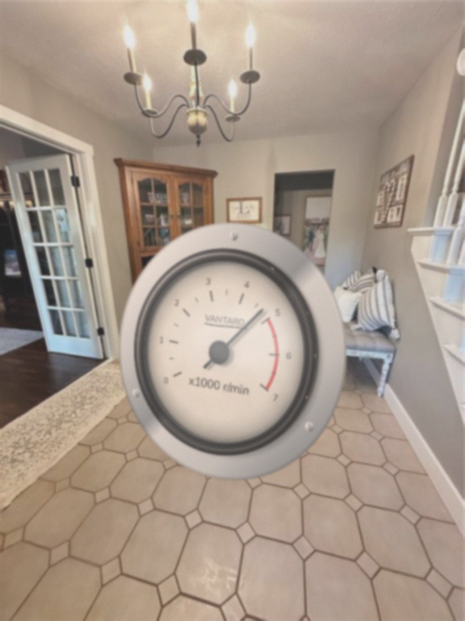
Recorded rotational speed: 4750
